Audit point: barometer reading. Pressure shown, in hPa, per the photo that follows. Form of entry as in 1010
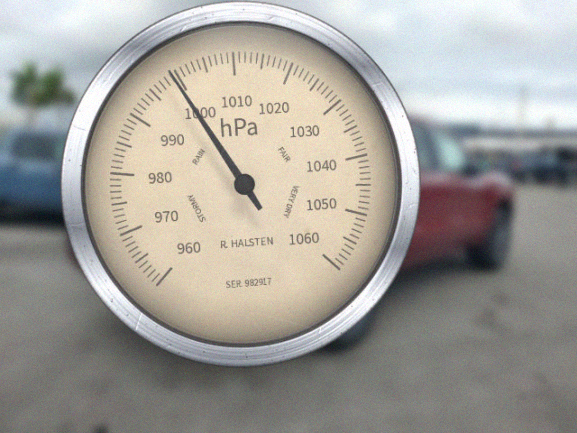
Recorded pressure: 999
